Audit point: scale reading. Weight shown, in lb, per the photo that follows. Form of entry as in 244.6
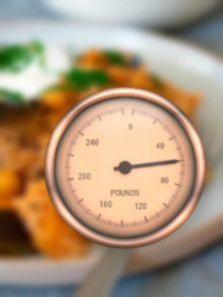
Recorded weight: 60
